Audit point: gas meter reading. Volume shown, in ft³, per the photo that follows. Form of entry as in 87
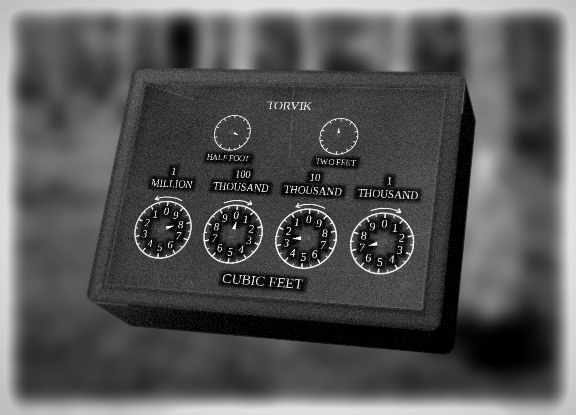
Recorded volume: 802700
